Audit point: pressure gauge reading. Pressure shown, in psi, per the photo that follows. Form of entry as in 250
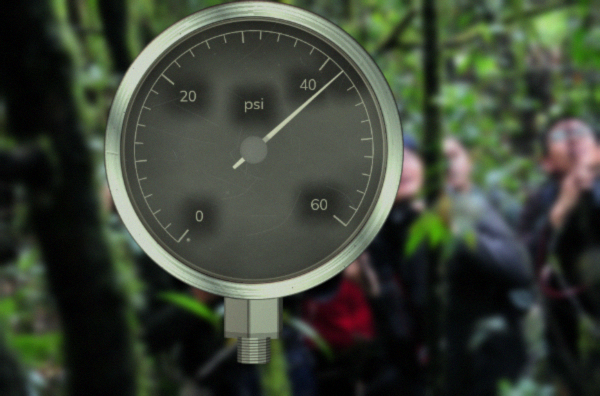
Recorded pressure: 42
